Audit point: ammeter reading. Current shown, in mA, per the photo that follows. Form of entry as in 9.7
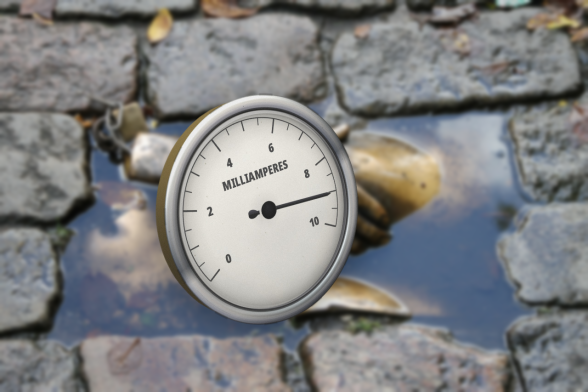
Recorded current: 9
